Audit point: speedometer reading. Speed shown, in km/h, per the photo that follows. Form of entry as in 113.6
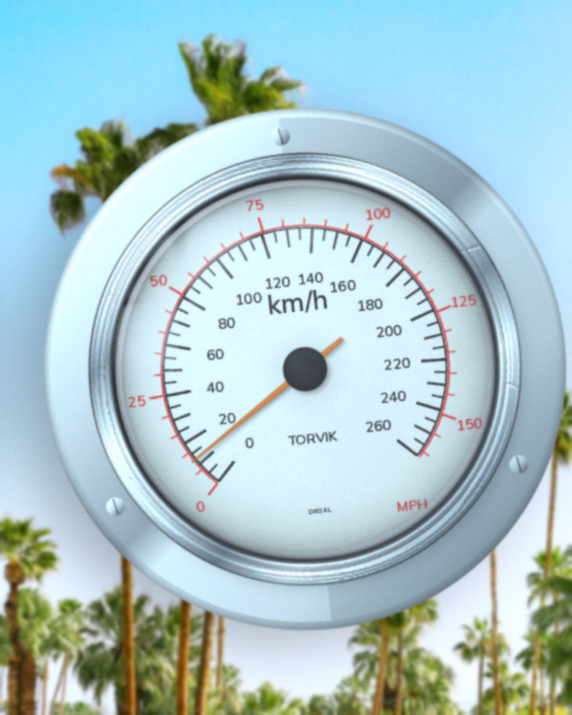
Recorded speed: 12.5
